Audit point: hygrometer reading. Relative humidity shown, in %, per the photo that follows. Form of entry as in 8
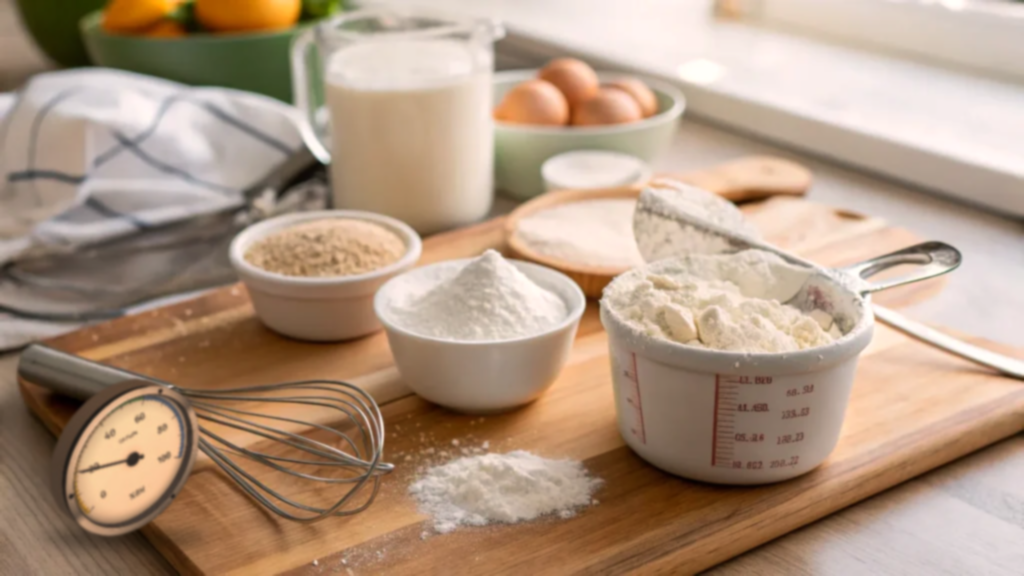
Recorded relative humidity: 20
